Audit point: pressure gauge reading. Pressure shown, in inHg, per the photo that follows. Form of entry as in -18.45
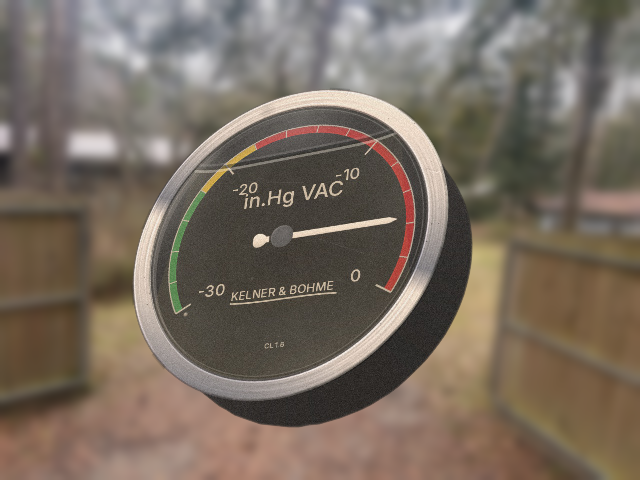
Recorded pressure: -4
